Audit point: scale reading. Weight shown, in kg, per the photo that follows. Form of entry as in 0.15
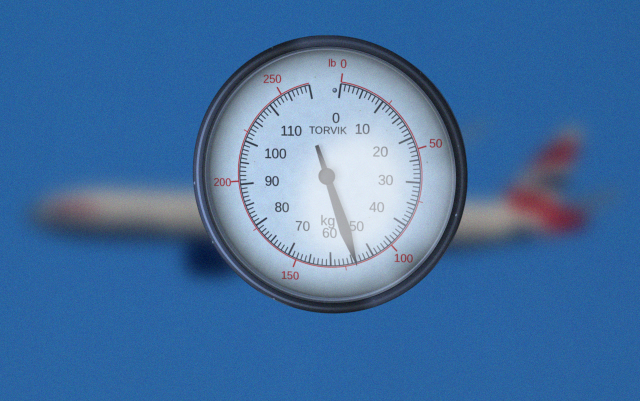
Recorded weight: 54
